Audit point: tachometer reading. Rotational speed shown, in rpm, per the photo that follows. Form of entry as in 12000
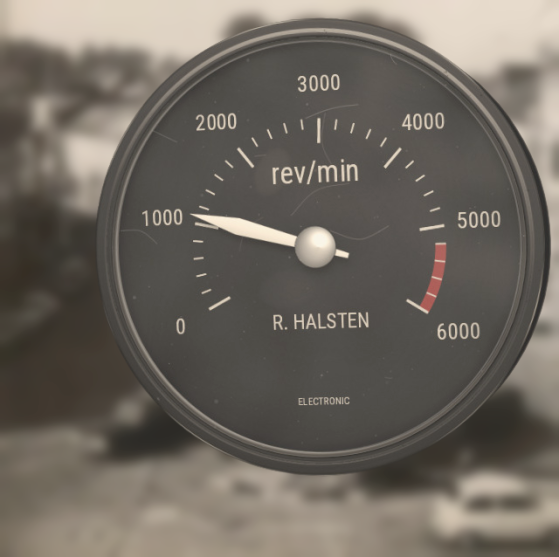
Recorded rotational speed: 1100
